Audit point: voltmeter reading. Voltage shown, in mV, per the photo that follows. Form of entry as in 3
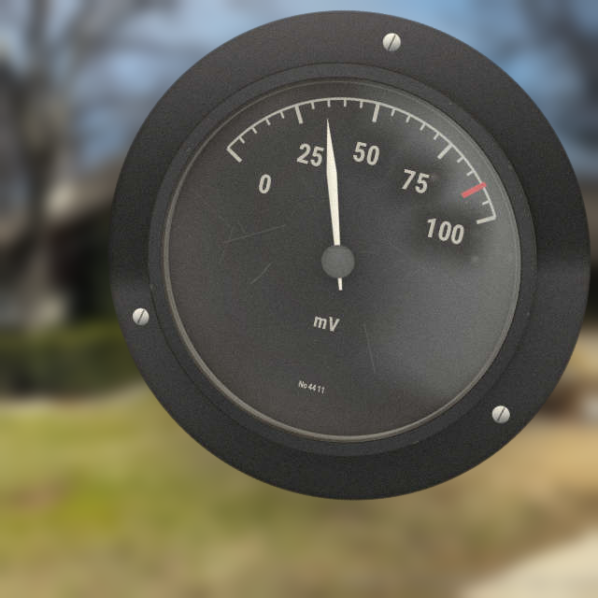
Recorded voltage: 35
